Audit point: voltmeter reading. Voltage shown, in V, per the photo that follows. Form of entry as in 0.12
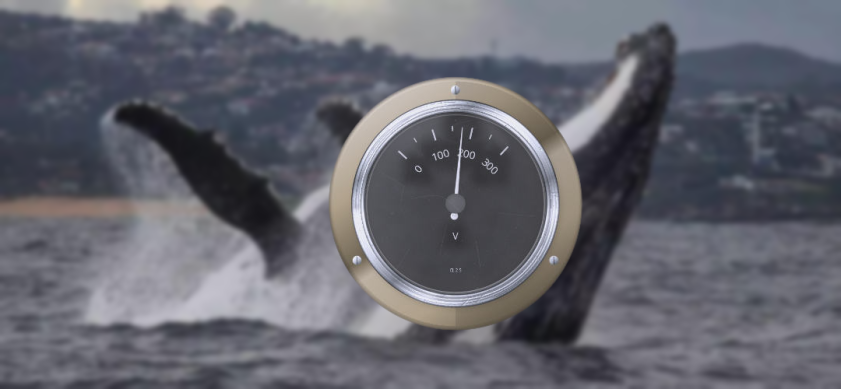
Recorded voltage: 175
